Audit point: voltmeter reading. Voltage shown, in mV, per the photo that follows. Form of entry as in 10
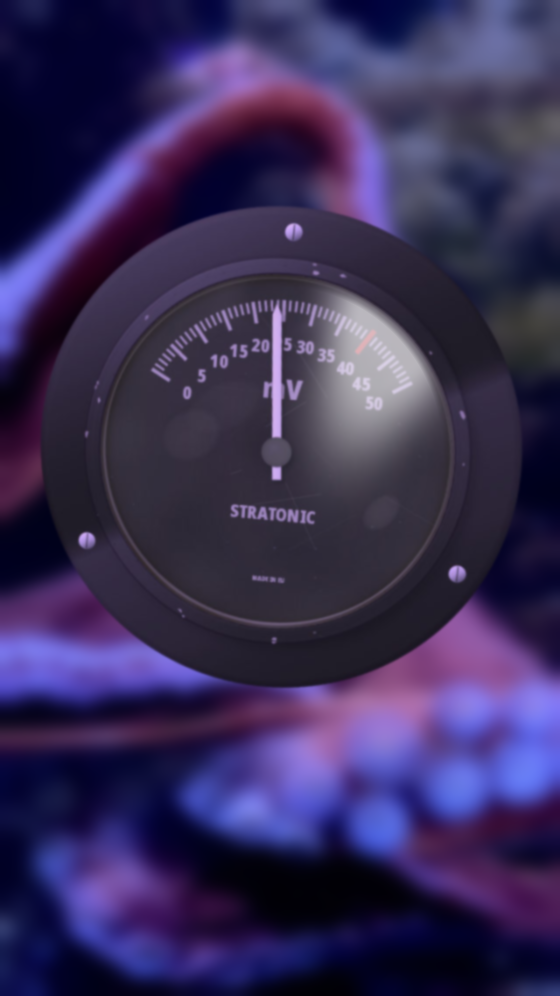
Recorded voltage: 24
